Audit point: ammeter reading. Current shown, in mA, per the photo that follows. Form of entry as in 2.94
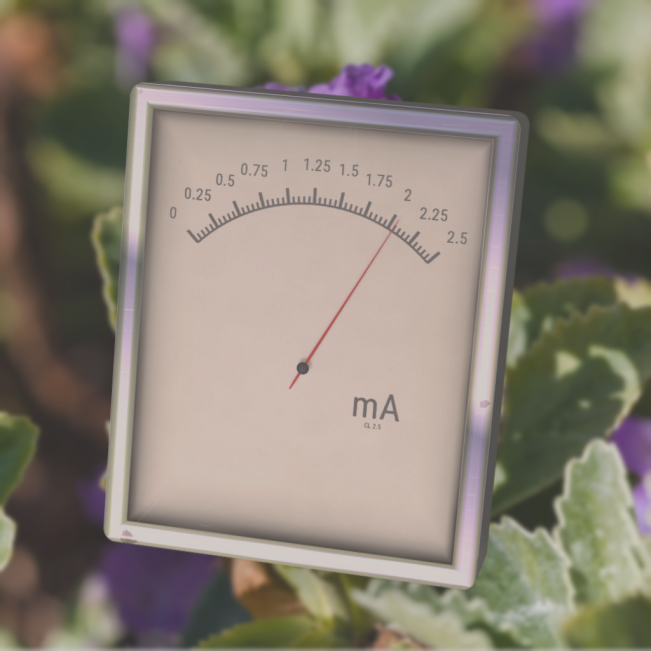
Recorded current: 2.05
